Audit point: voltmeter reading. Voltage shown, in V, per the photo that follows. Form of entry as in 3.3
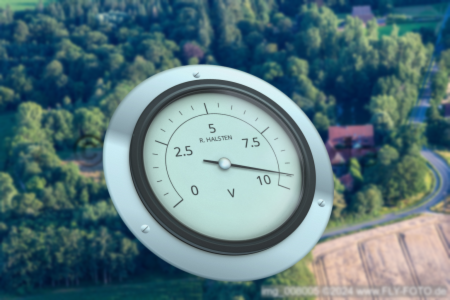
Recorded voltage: 9.5
